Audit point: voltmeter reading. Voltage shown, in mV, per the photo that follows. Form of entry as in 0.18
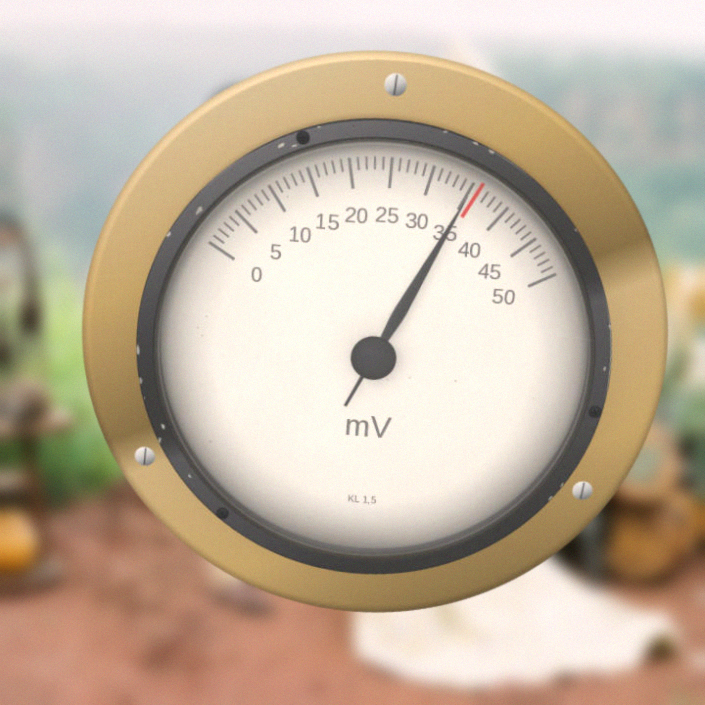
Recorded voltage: 35
